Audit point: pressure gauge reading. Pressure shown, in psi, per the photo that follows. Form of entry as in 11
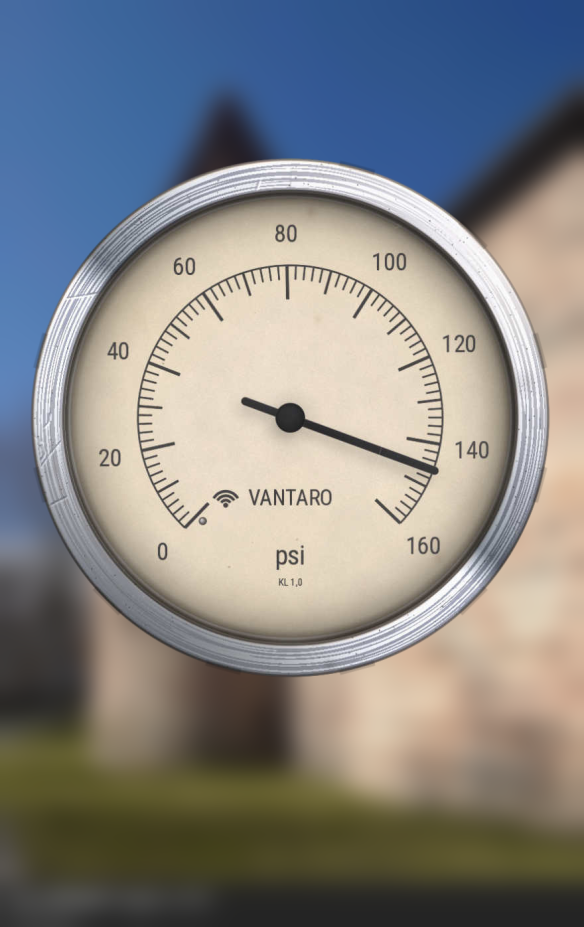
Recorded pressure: 146
